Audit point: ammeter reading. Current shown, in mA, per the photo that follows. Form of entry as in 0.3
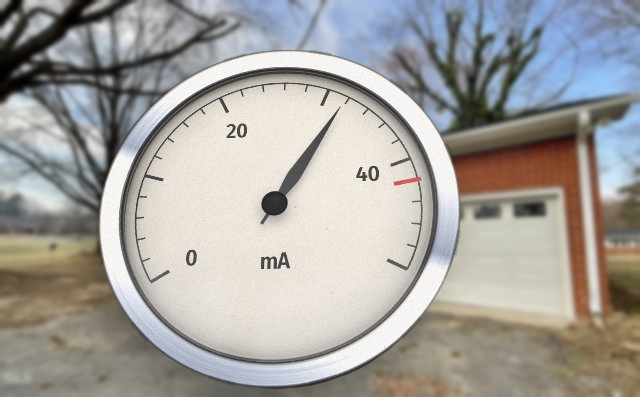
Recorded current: 32
